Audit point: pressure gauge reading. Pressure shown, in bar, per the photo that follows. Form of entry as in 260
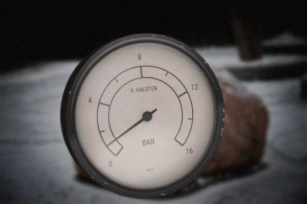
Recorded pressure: 1
